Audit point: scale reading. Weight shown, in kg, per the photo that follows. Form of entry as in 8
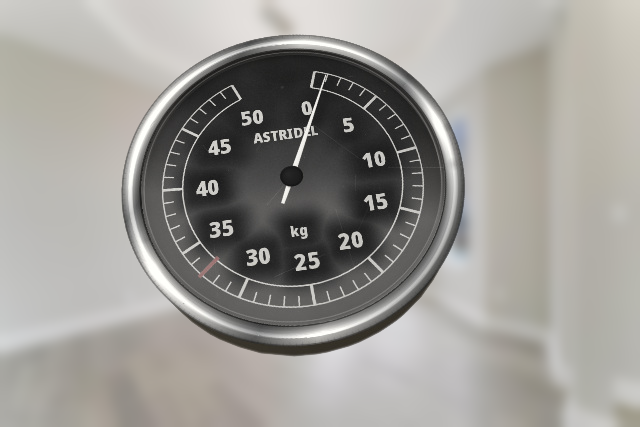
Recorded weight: 1
